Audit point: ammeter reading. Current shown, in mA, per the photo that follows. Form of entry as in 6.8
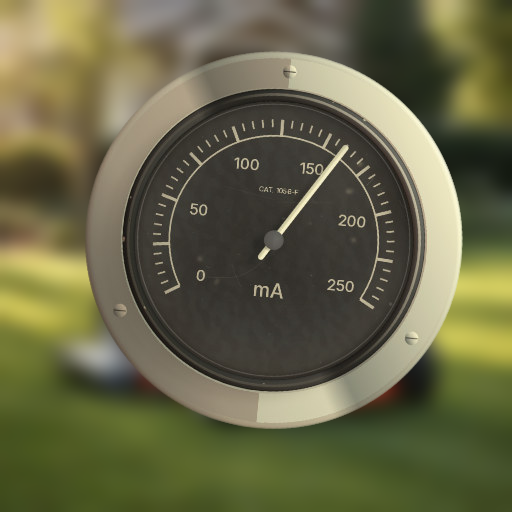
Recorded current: 160
